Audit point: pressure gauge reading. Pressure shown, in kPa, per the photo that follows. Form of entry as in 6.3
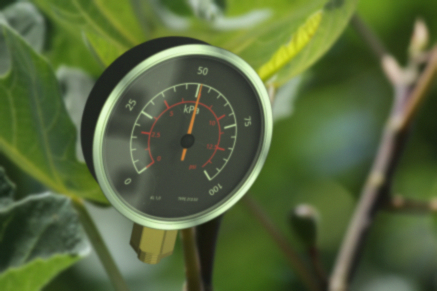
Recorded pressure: 50
